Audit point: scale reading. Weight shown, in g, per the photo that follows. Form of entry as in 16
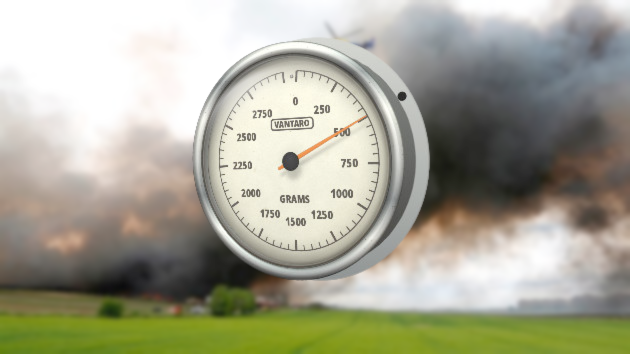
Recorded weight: 500
